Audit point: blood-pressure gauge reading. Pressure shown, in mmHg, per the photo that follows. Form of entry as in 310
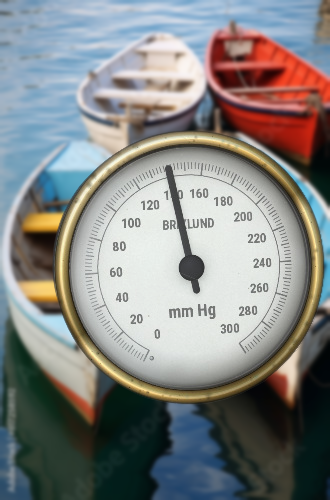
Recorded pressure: 140
